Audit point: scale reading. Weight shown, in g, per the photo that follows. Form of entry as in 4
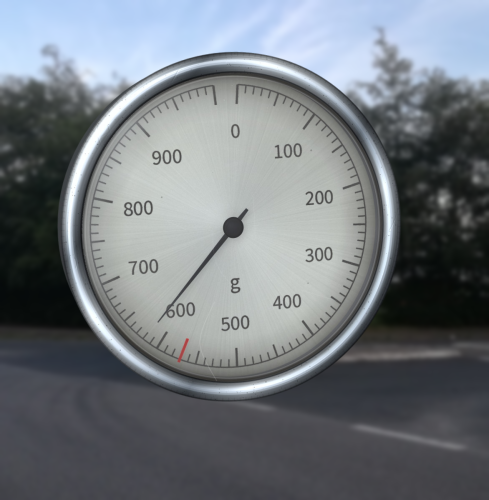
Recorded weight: 620
